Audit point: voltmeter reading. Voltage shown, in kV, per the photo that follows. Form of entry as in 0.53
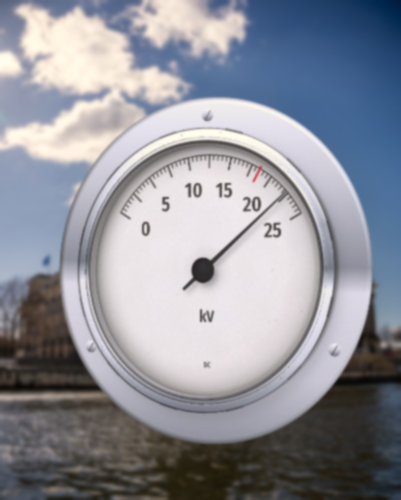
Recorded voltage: 22.5
